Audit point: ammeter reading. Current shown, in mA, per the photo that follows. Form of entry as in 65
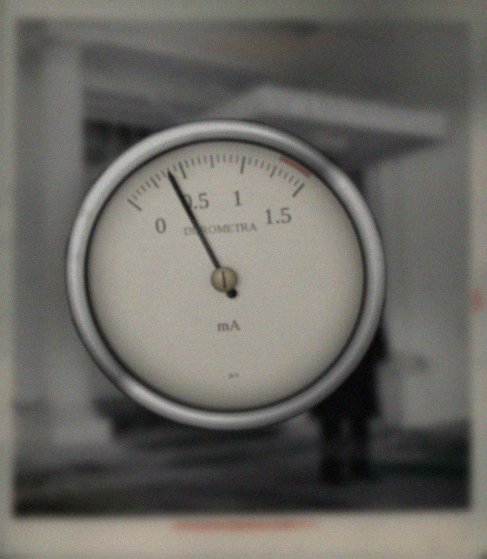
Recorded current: 0.4
